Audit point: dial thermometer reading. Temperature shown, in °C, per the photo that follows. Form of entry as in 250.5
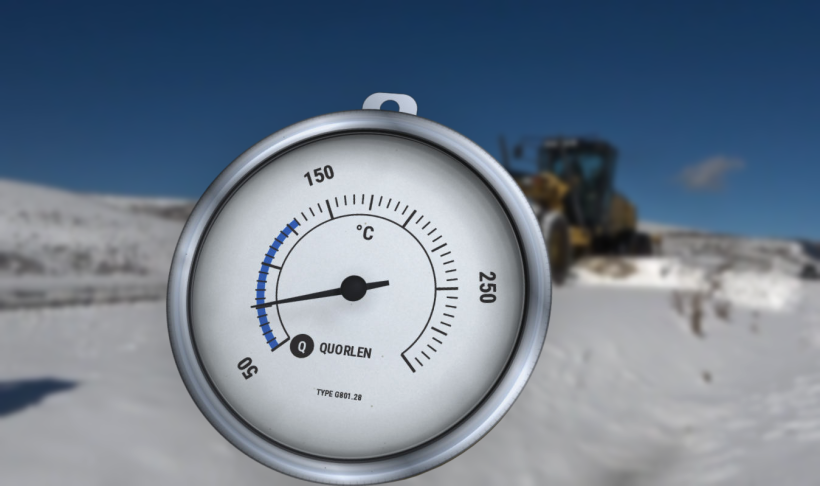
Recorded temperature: 75
